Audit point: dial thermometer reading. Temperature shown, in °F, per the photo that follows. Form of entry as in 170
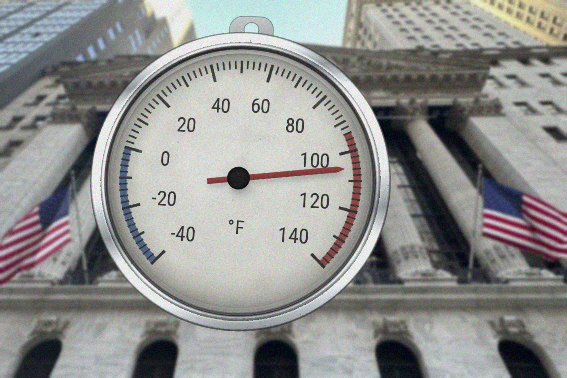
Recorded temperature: 106
